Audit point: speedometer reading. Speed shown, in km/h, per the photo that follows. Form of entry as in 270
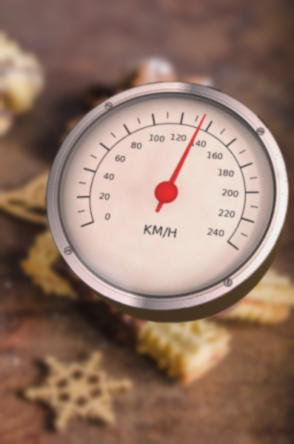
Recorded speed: 135
